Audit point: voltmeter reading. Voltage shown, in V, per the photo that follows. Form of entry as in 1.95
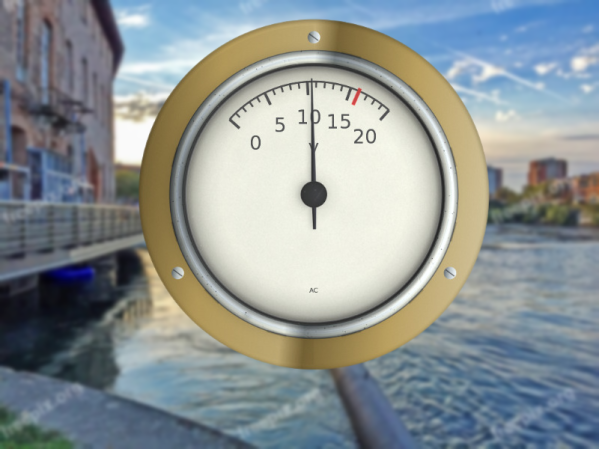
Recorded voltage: 10.5
